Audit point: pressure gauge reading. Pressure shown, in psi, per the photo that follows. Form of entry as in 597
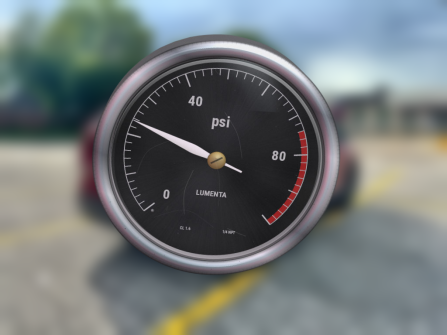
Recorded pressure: 24
